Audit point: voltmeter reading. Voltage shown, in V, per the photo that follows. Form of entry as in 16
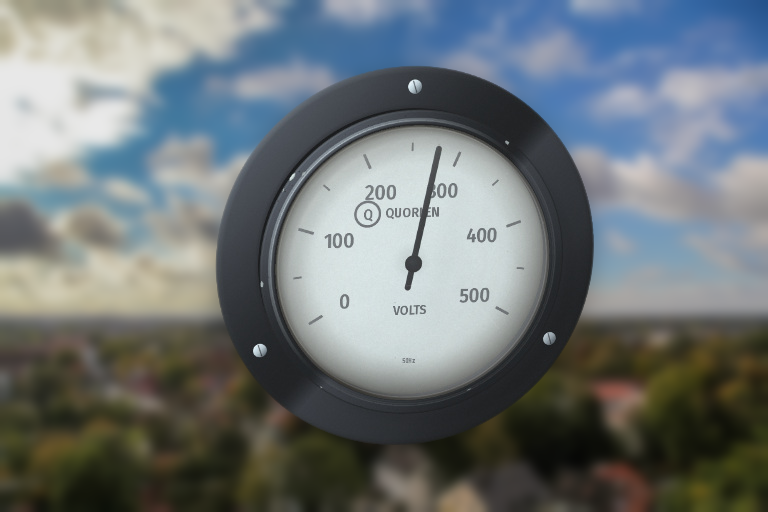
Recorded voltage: 275
